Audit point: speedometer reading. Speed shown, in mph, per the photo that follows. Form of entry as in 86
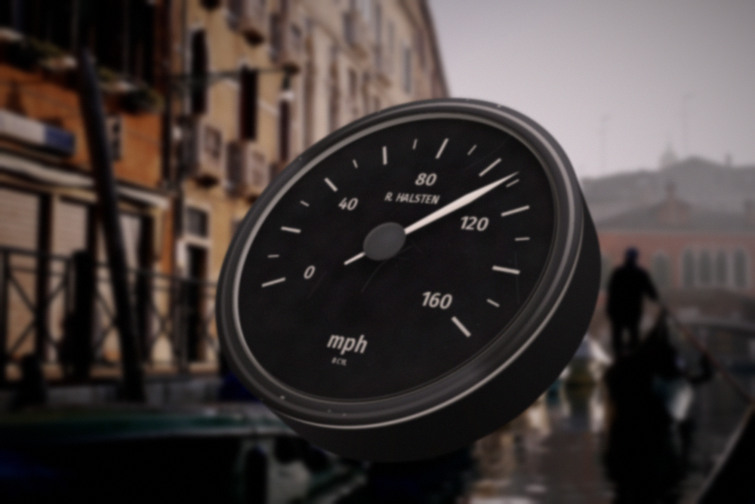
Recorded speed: 110
